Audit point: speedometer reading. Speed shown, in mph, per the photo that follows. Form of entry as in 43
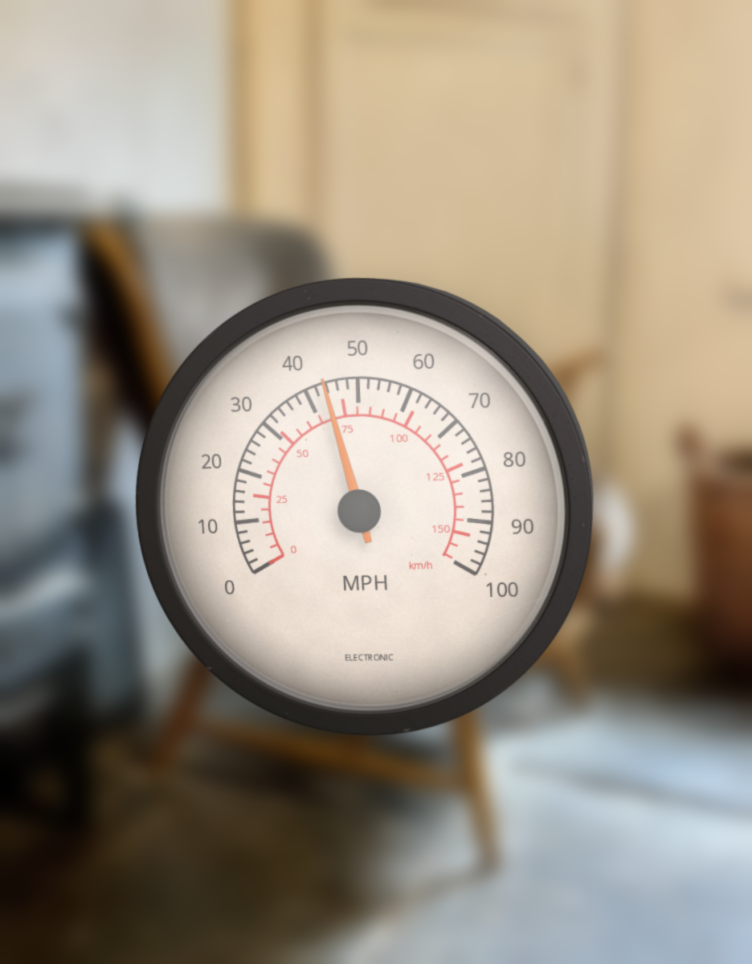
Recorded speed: 44
